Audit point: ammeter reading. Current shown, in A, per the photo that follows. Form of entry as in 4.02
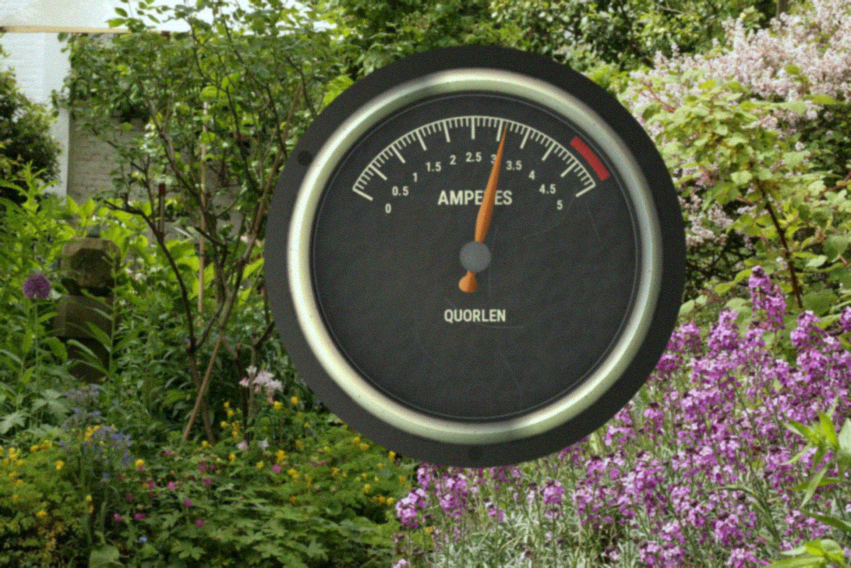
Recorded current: 3.1
